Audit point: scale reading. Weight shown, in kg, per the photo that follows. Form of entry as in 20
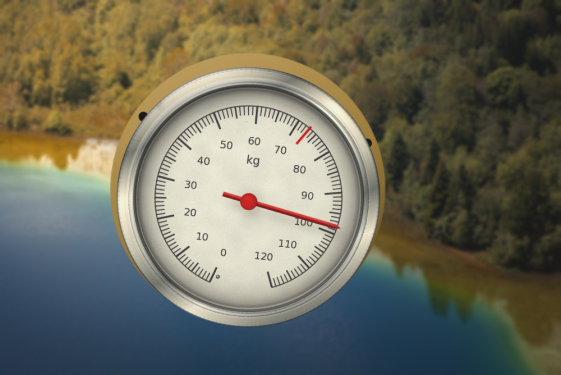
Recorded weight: 98
